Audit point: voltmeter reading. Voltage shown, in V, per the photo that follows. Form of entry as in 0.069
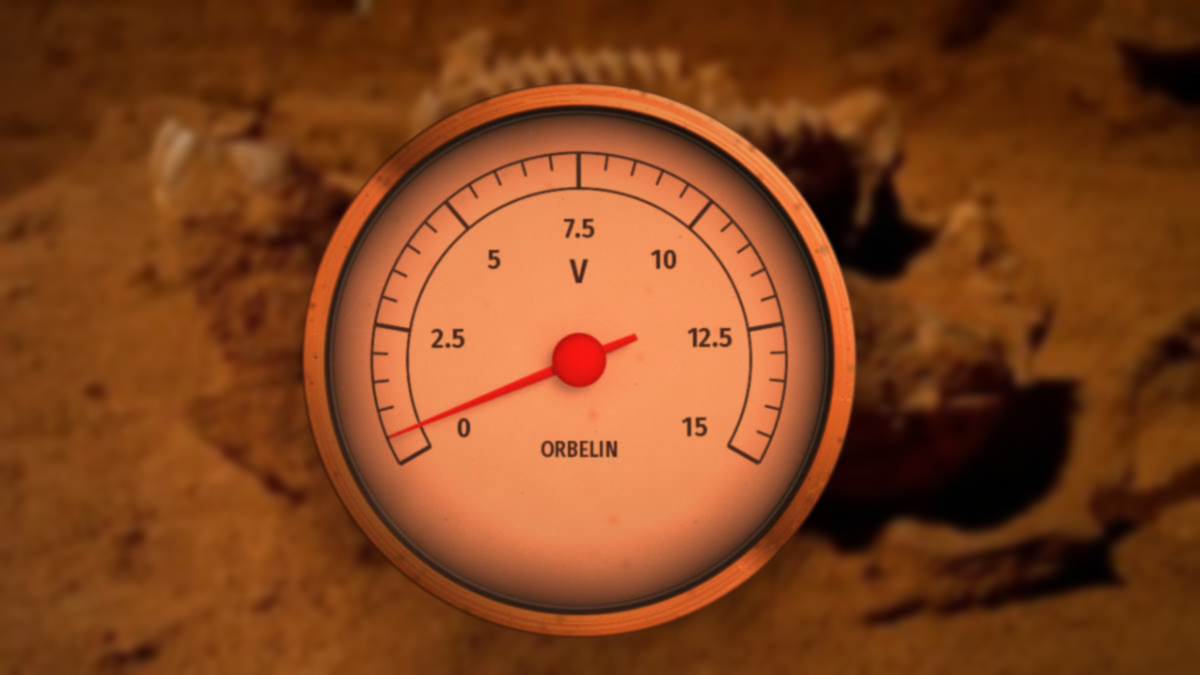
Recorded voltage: 0.5
